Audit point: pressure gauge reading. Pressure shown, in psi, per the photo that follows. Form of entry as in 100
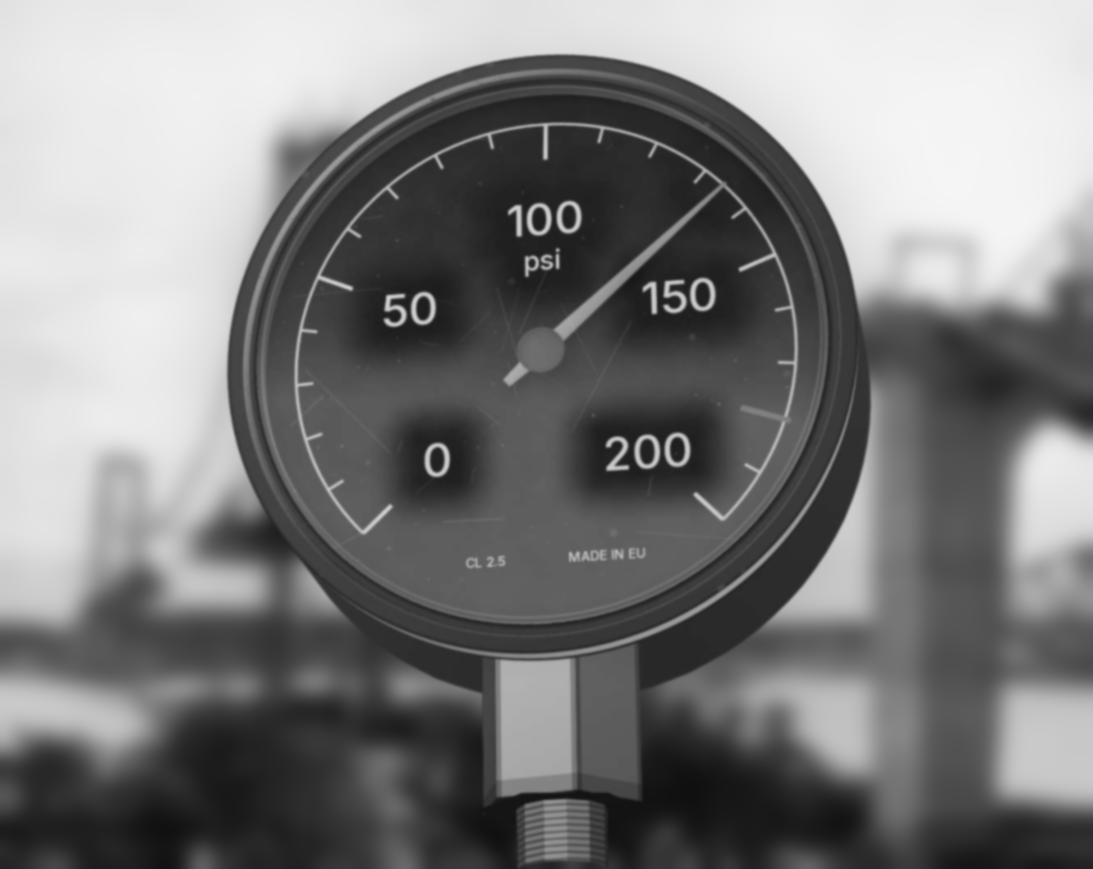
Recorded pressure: 135
